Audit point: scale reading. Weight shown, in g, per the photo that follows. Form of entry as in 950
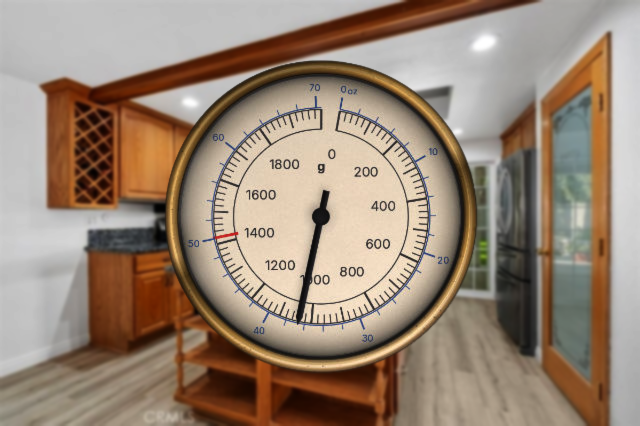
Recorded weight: 1040
